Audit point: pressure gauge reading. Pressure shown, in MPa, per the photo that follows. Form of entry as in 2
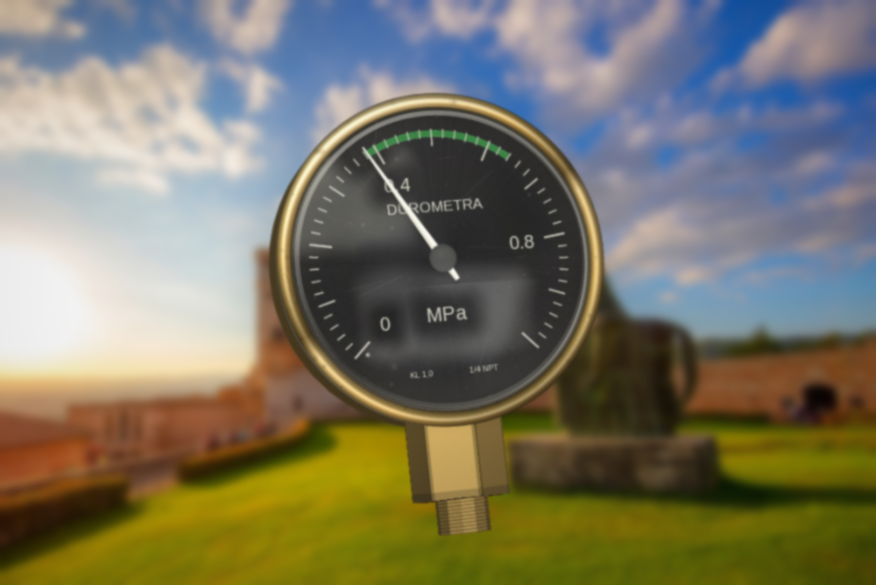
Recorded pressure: 0.38
